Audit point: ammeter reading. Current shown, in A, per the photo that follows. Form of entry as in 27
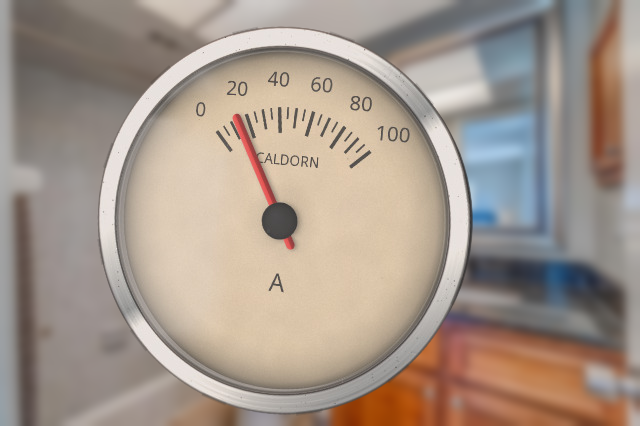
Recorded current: 15
